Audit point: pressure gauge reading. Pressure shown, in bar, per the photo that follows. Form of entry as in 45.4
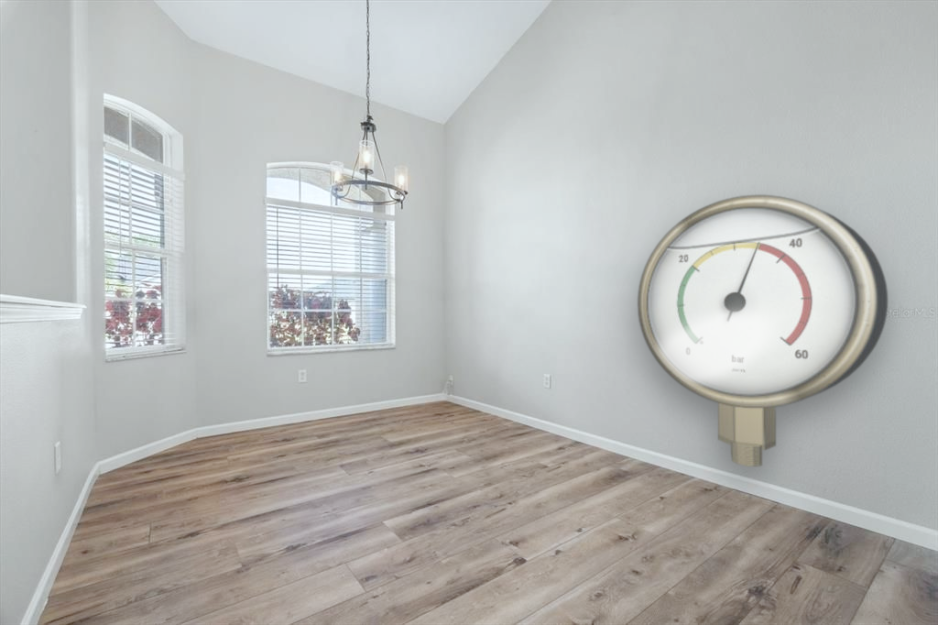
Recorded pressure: 35
